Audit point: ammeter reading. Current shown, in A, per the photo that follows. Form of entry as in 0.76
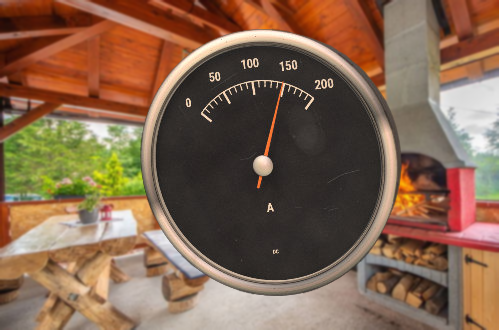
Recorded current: 150
